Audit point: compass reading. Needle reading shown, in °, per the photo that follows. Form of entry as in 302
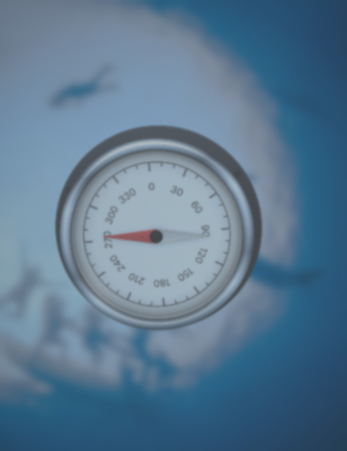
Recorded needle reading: 275
